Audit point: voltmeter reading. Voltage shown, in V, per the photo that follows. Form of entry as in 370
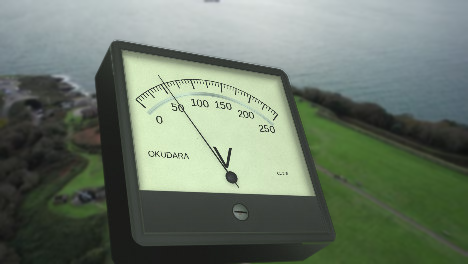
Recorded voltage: 50
